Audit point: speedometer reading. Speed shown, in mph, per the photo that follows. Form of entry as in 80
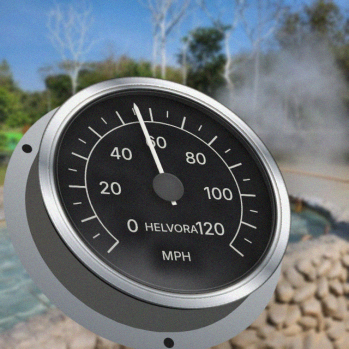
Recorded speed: 55
